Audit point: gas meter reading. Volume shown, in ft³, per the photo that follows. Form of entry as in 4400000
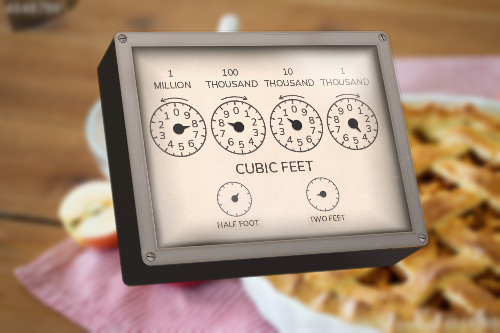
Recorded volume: 781400
